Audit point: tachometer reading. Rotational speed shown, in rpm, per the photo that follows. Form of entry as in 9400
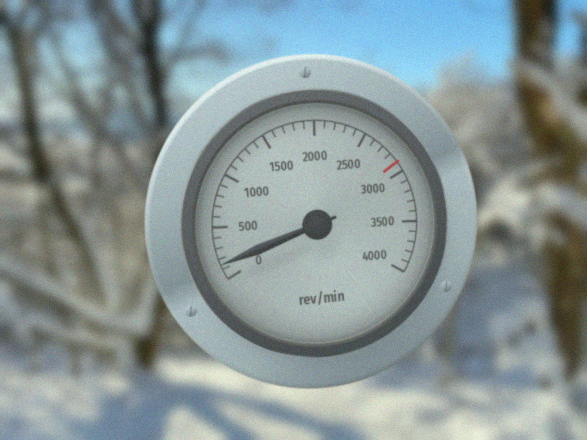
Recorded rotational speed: 150
